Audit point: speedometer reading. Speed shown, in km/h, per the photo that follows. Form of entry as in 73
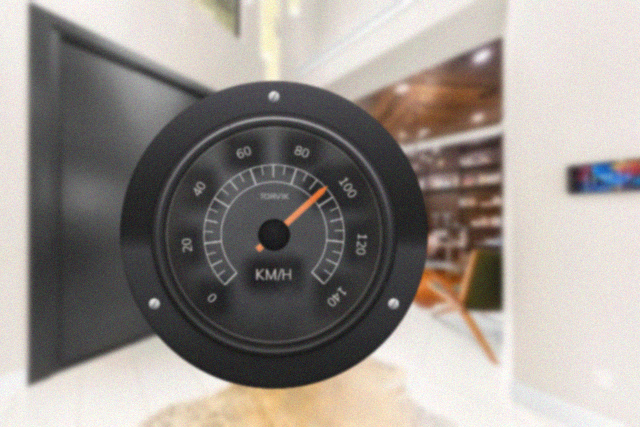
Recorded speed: 95
